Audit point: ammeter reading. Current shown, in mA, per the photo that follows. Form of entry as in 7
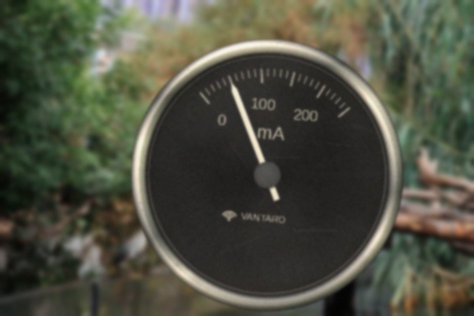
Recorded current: 50
